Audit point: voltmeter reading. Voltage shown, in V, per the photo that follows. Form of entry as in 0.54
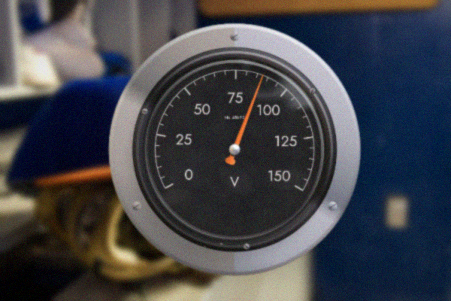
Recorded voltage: 87.5
